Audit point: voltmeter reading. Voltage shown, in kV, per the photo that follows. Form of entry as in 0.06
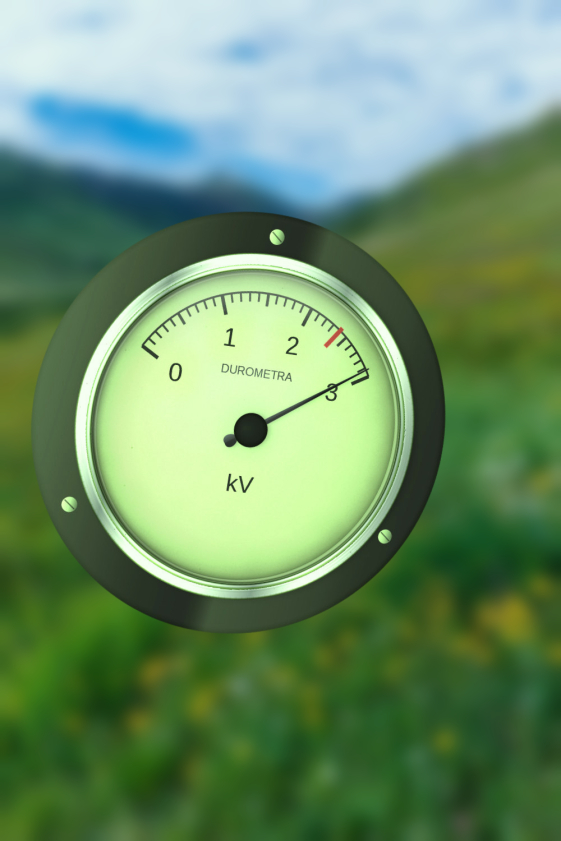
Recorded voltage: 2.9
